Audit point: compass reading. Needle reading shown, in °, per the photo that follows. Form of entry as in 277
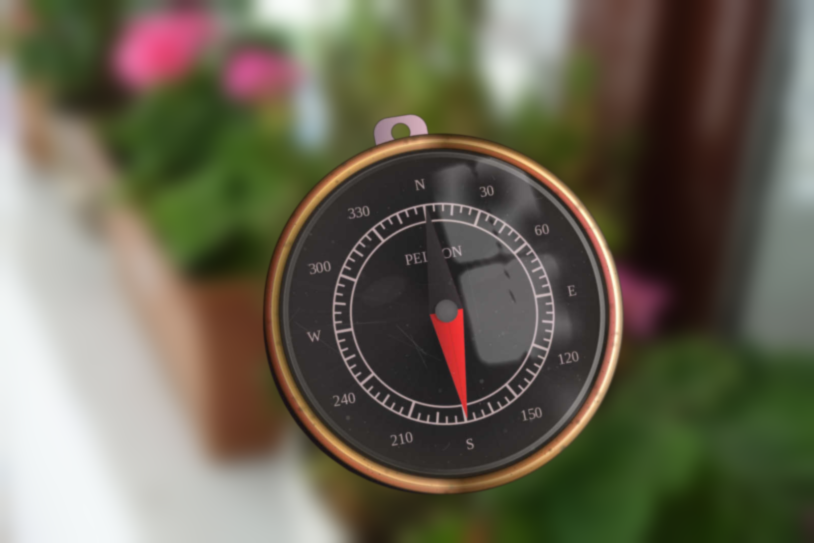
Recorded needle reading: 180
